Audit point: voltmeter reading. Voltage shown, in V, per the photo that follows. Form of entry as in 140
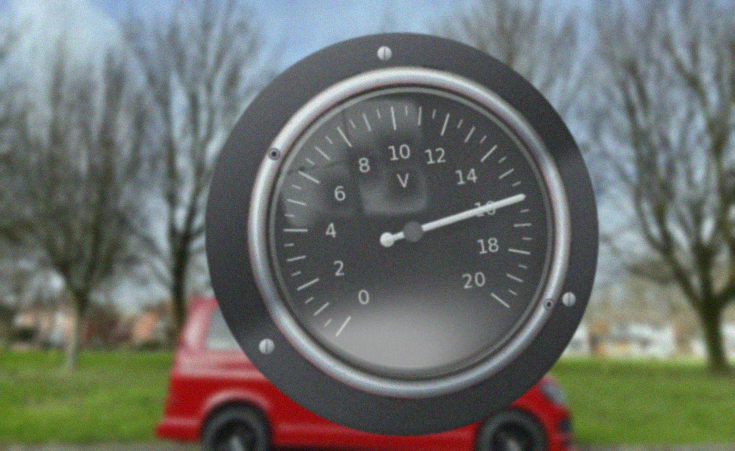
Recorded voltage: 16
